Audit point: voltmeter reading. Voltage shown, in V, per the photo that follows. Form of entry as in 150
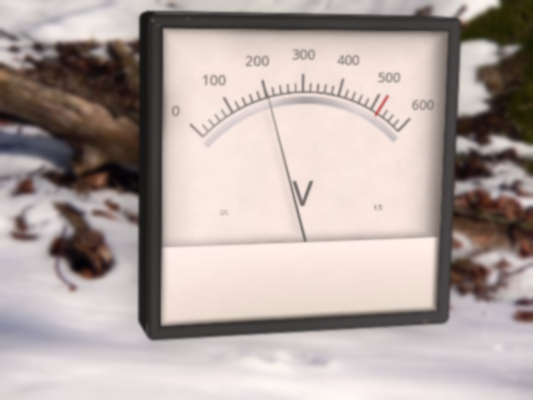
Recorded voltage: 200
